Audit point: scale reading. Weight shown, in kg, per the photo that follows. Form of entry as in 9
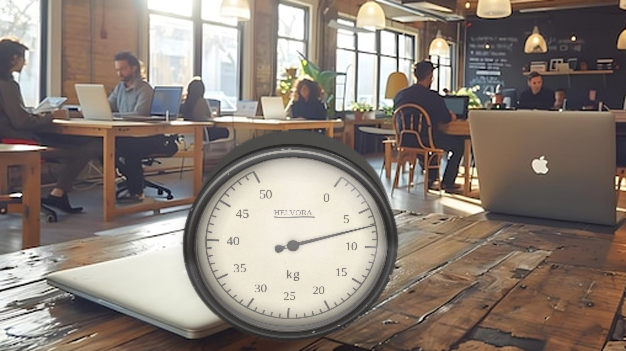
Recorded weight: 7
